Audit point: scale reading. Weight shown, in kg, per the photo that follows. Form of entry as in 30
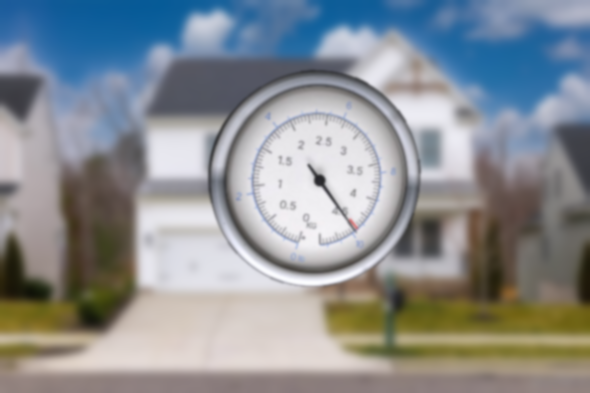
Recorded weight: 4.5
